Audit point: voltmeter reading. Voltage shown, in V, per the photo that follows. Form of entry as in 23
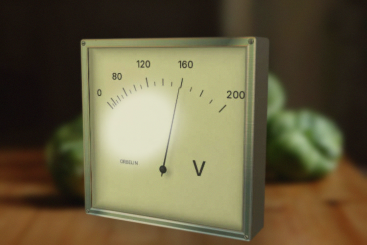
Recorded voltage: 160
